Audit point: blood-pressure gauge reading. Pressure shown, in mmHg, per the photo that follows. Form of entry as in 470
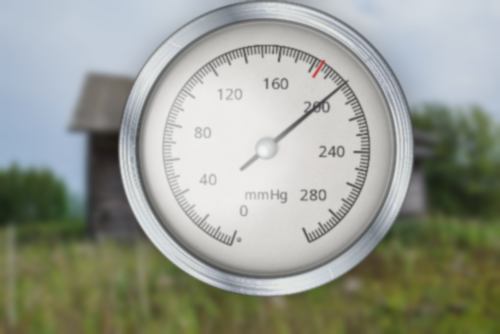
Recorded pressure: 200
